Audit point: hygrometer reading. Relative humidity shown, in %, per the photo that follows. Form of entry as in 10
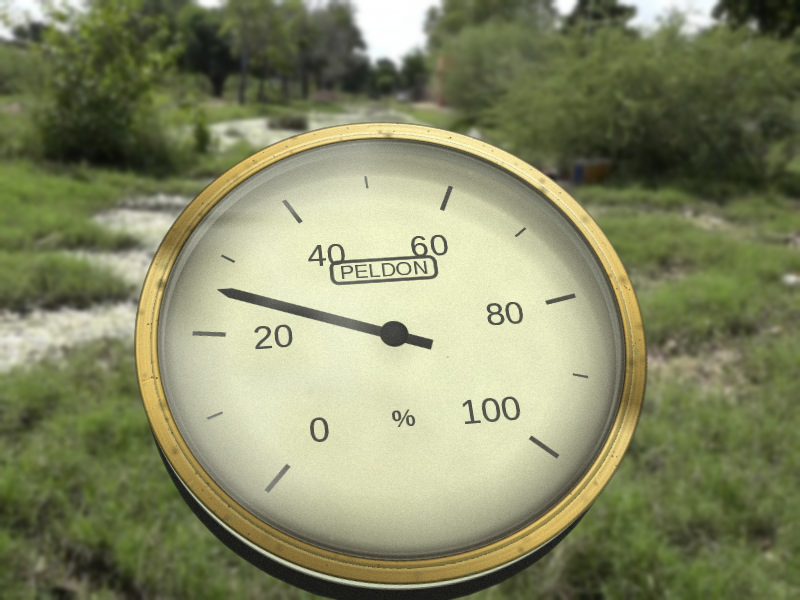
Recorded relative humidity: 25
